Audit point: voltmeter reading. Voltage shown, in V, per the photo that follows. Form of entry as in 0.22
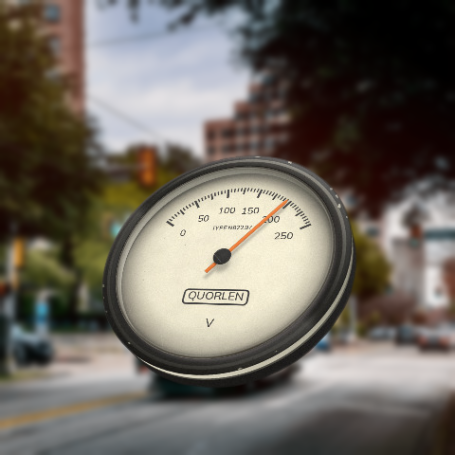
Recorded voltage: 200
